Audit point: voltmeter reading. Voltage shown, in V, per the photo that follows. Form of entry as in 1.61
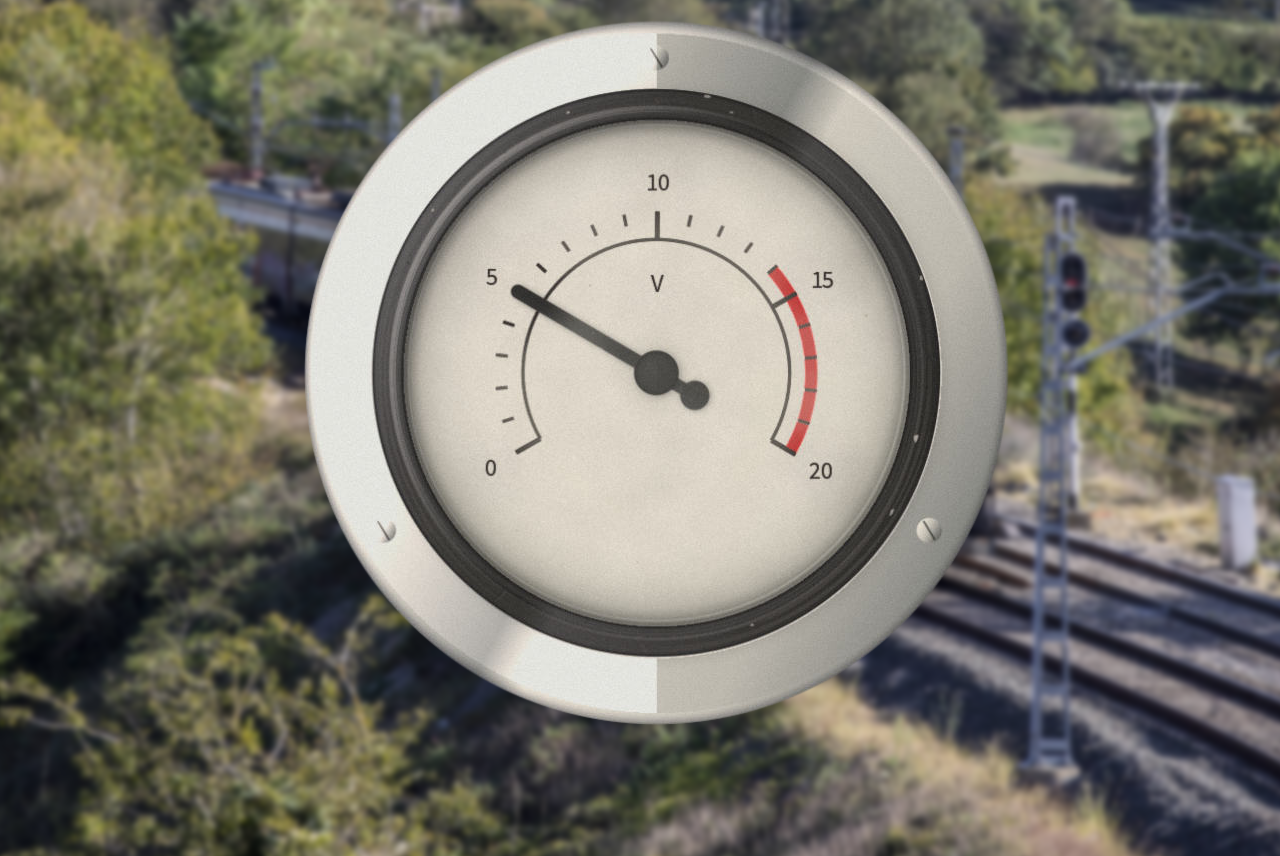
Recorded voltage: 5
